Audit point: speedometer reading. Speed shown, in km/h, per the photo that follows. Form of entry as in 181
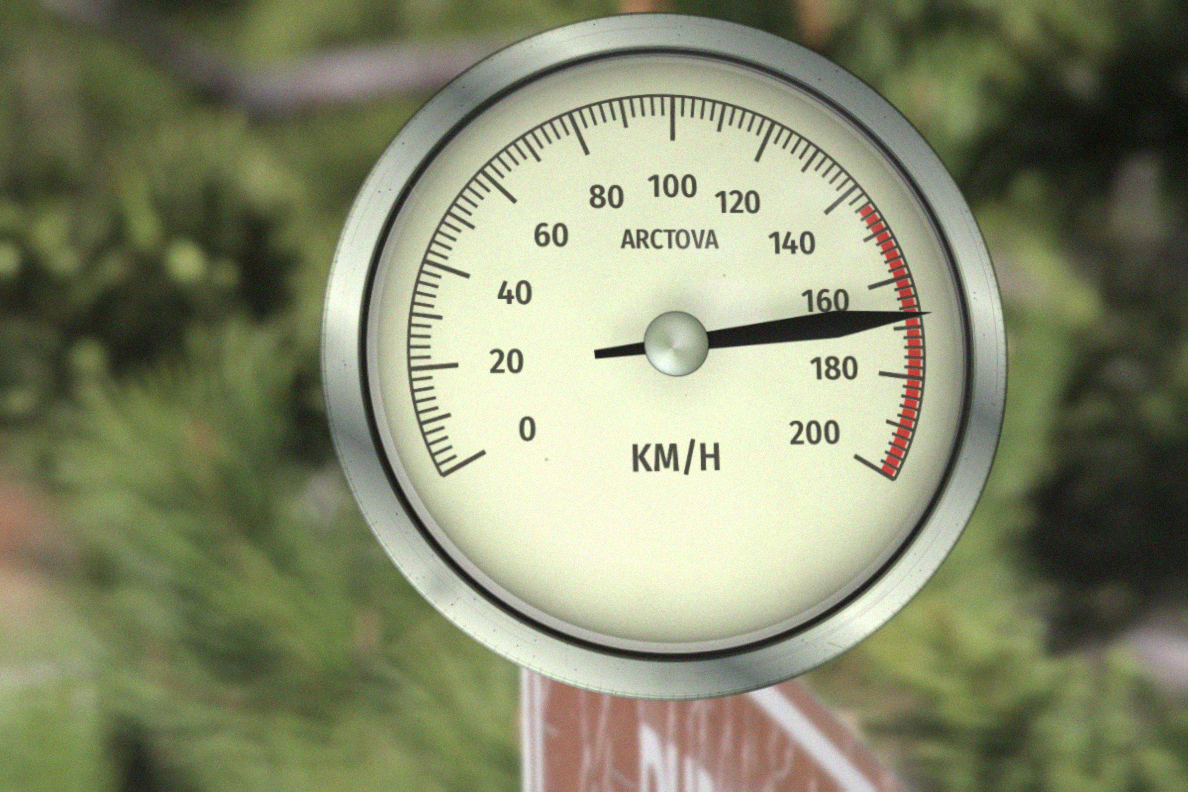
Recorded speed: 168
